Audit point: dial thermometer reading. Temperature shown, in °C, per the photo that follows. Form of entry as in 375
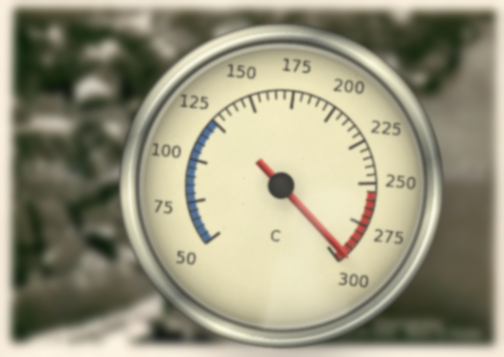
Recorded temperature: 295
